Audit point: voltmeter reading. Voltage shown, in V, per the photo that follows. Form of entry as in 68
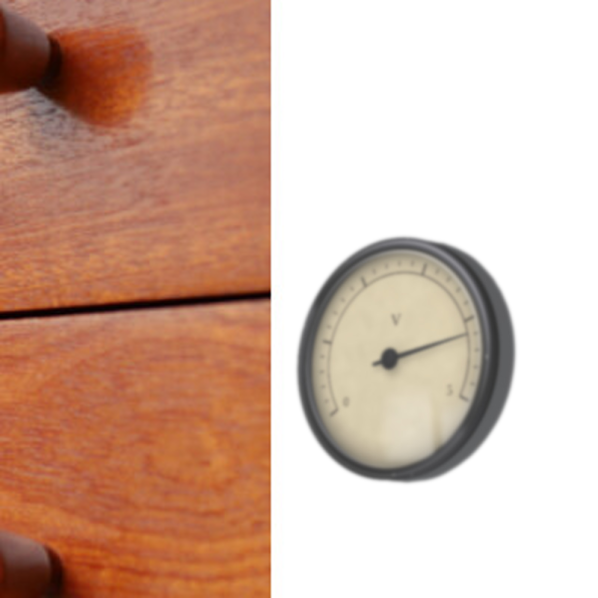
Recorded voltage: 4.2
